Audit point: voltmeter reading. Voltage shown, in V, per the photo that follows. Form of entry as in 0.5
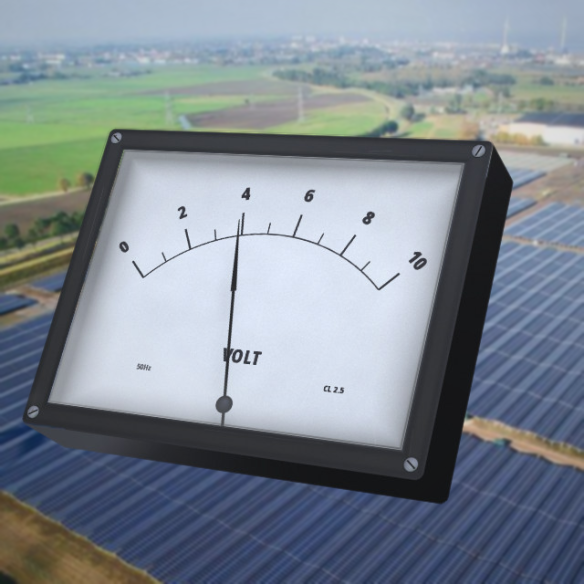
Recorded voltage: 4
